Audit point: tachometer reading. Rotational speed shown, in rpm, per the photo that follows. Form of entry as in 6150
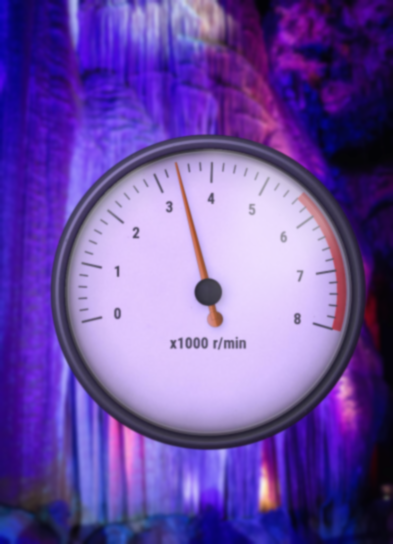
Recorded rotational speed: 3400
